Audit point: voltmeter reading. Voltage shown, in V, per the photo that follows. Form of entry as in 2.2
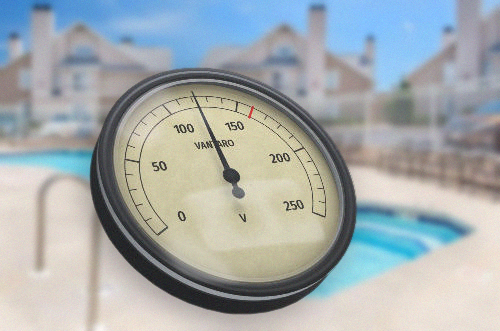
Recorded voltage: 120
